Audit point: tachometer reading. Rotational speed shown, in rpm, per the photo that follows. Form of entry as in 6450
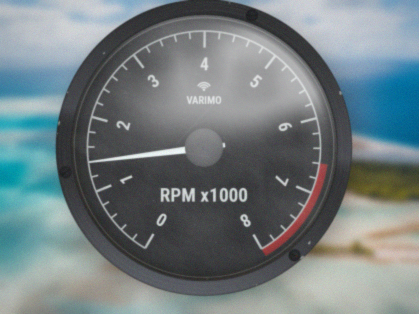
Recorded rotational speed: 1400
